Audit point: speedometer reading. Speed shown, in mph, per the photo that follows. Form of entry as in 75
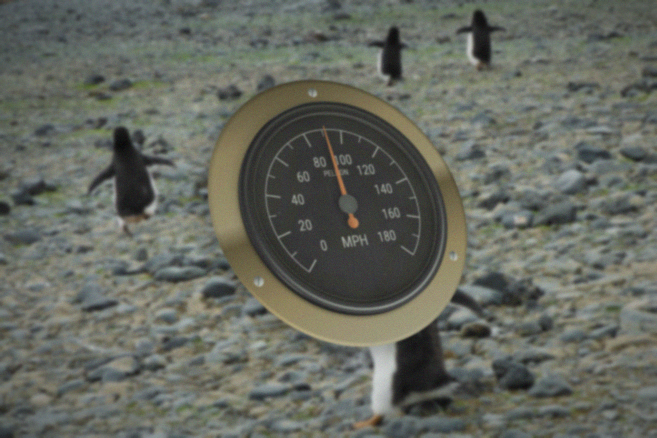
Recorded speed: 90
